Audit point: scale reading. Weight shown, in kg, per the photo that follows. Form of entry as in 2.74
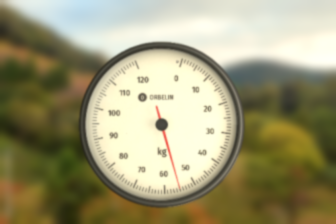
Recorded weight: 55
